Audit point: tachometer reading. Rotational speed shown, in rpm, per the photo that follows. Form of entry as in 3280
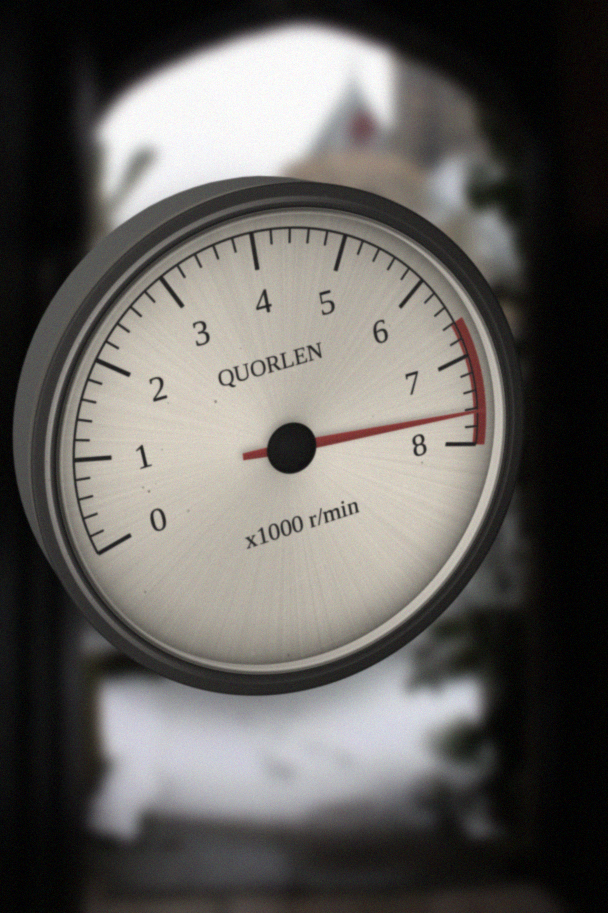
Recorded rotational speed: 7600
